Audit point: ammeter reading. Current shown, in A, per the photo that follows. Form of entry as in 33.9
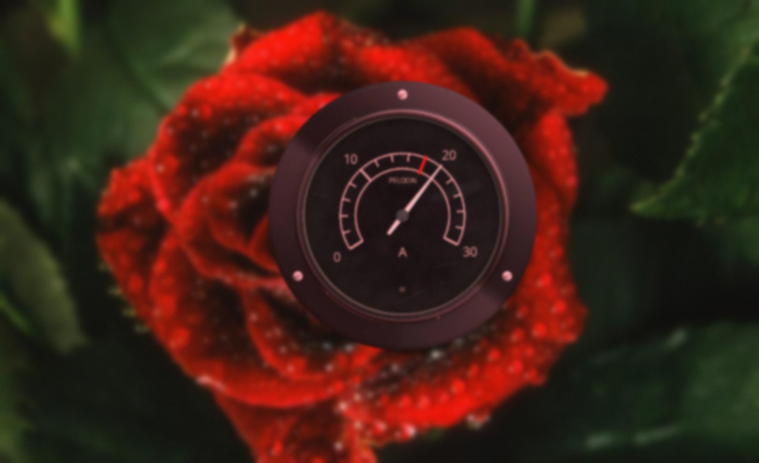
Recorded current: 20
